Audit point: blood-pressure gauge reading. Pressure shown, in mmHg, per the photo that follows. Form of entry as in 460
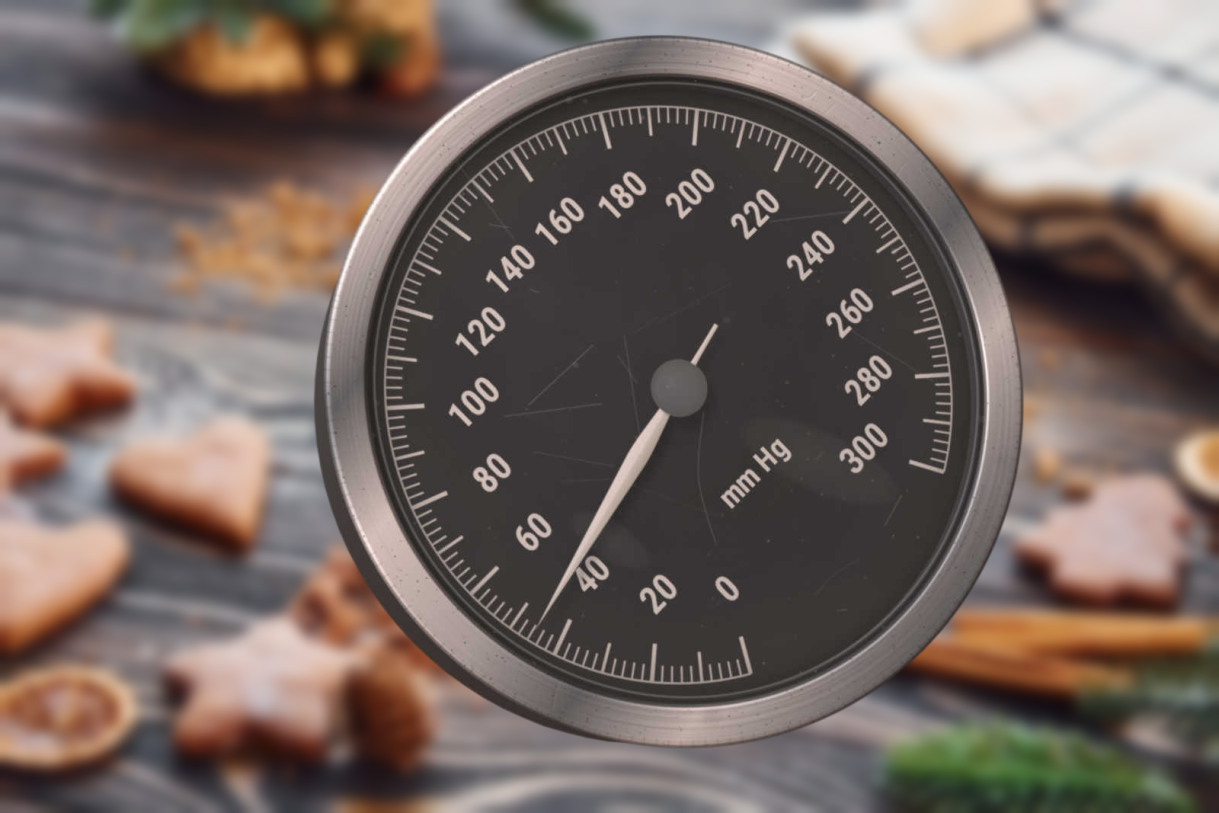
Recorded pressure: 46
